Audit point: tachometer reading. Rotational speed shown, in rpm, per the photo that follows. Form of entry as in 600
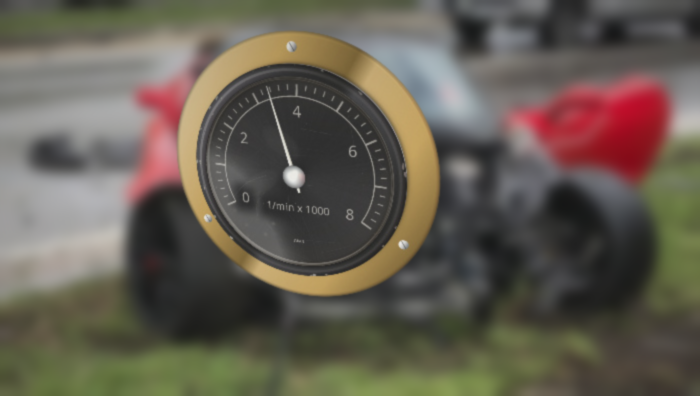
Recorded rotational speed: 3400
